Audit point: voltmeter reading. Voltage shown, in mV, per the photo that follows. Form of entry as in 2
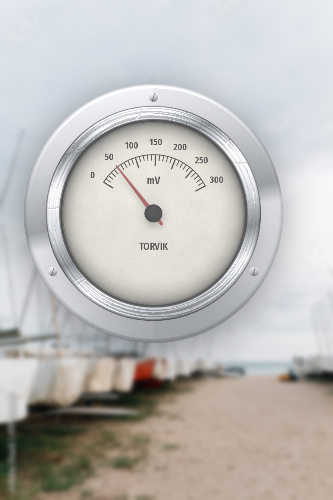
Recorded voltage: 50
